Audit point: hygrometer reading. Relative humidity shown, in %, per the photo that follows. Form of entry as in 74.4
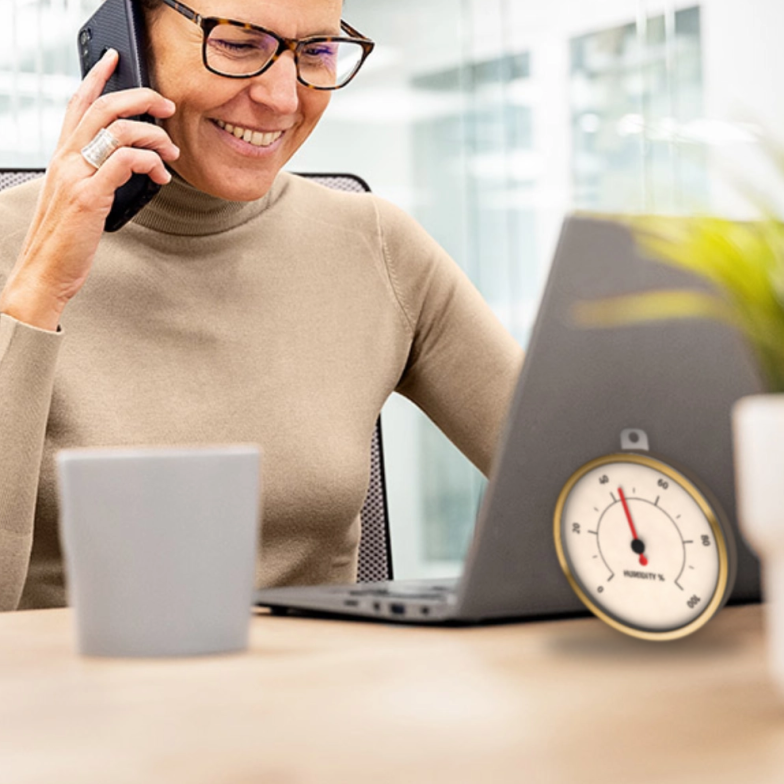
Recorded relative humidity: 45
